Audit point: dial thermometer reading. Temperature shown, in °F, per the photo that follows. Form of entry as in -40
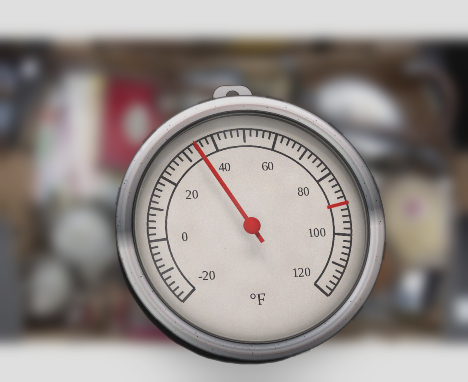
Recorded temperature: 34
